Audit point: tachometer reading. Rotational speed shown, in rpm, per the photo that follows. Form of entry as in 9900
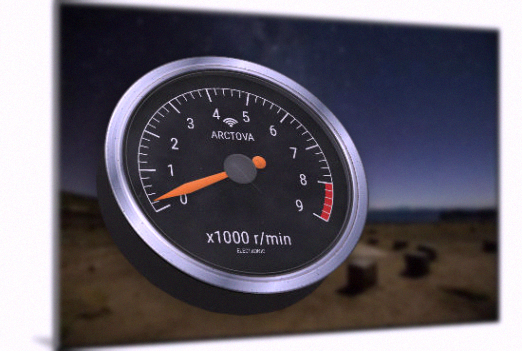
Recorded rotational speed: 200
